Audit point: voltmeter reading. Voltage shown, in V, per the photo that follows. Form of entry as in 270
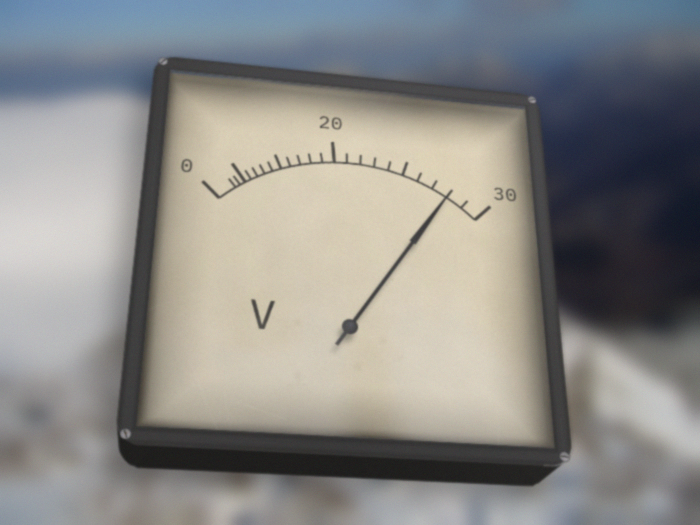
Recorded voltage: 28
